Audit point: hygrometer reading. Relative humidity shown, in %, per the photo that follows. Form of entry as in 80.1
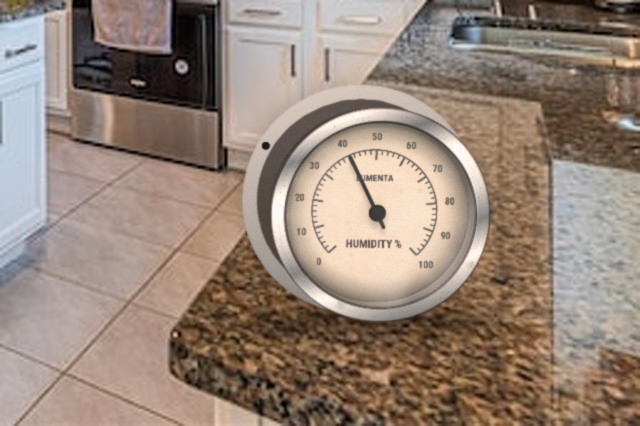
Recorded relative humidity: 40
